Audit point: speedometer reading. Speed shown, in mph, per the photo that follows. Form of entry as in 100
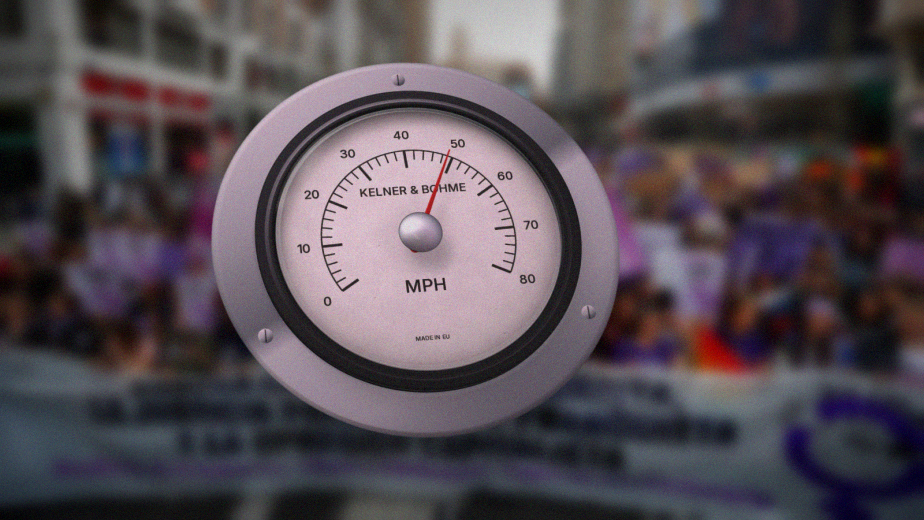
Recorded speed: 49
